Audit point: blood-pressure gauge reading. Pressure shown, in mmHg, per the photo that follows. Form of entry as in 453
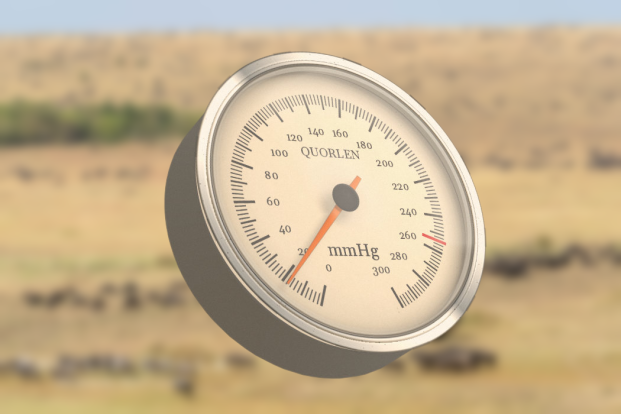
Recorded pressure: 18
